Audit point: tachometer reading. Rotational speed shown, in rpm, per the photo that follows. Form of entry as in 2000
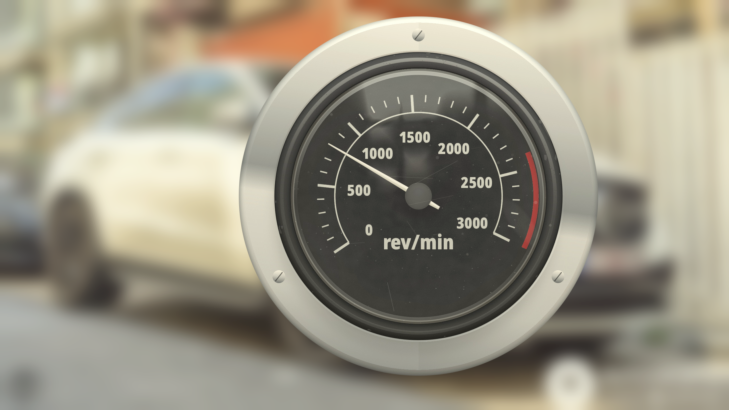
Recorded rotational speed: 800
